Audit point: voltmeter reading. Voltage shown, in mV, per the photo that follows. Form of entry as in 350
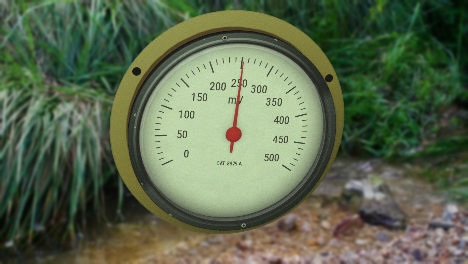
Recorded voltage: 250
